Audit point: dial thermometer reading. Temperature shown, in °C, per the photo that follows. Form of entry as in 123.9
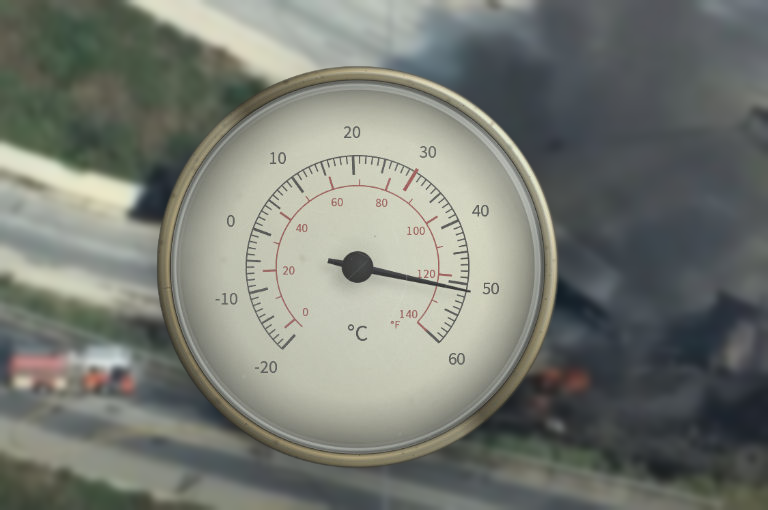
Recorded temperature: 51
